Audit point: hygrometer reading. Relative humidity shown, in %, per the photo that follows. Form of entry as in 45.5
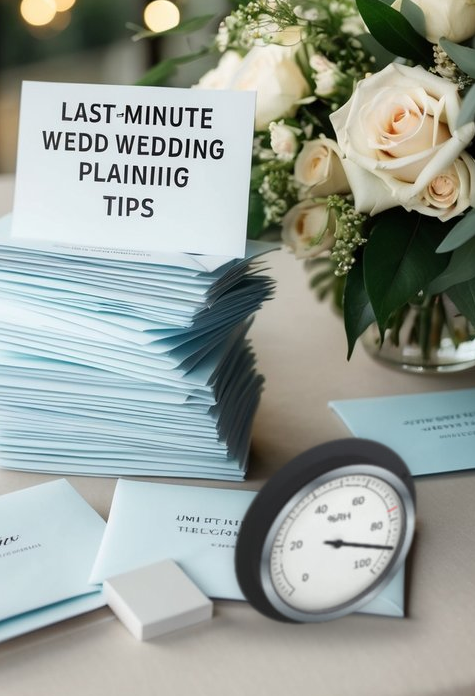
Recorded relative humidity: 90
